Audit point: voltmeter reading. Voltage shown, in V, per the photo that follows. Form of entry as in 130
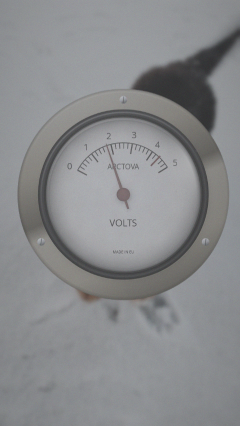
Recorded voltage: 1.8
